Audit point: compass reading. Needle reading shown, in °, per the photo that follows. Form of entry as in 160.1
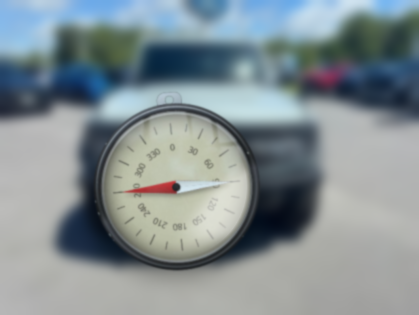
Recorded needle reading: 270
